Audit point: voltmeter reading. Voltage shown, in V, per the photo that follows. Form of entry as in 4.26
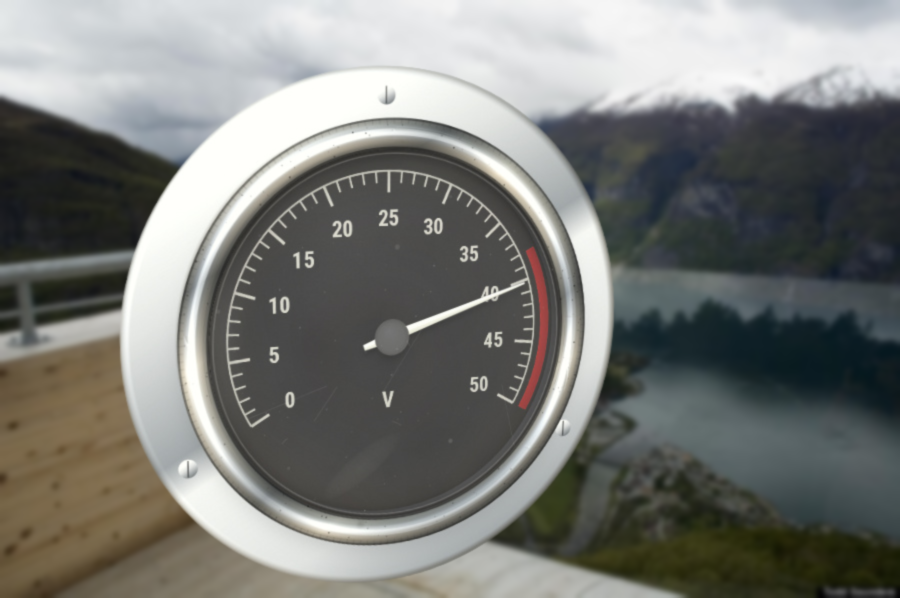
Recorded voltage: 40
